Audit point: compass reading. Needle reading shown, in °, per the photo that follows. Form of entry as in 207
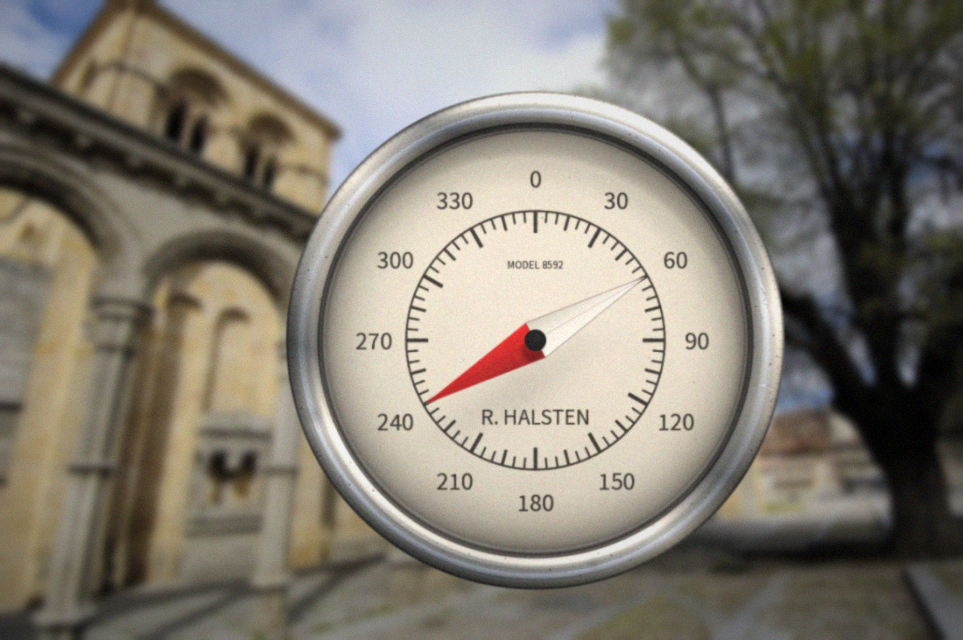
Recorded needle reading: 240
